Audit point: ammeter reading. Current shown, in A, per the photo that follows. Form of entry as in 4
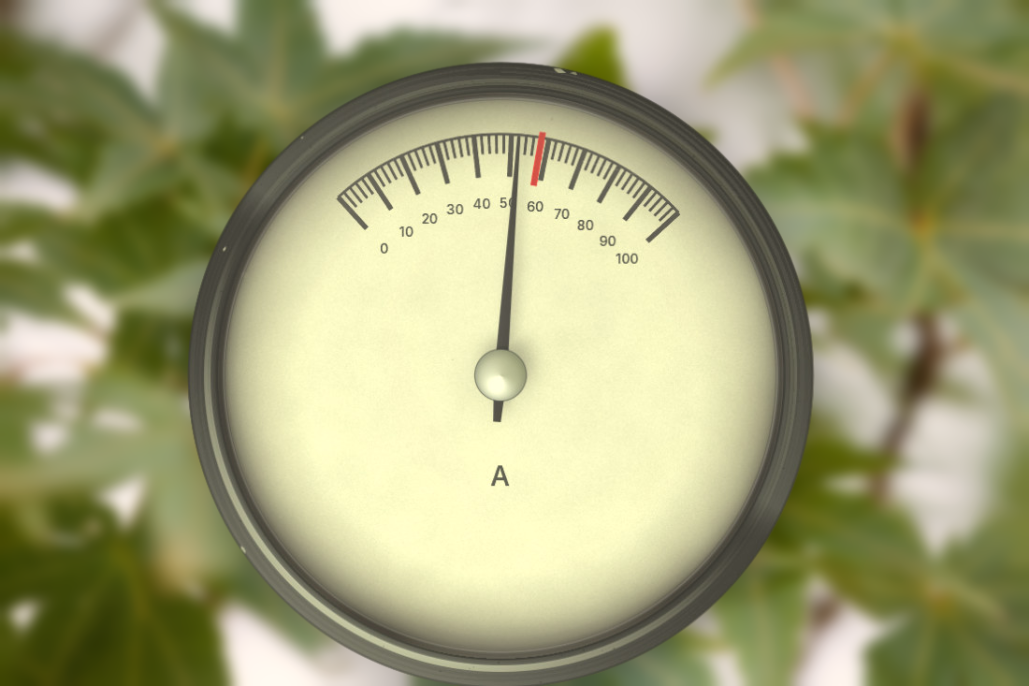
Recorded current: 52
